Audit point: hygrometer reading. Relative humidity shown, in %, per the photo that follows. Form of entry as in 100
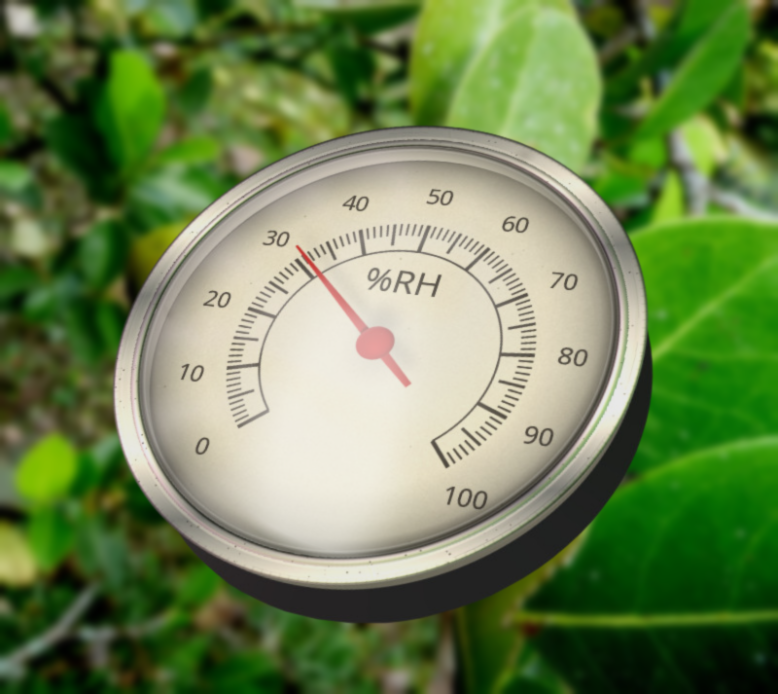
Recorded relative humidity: 31
